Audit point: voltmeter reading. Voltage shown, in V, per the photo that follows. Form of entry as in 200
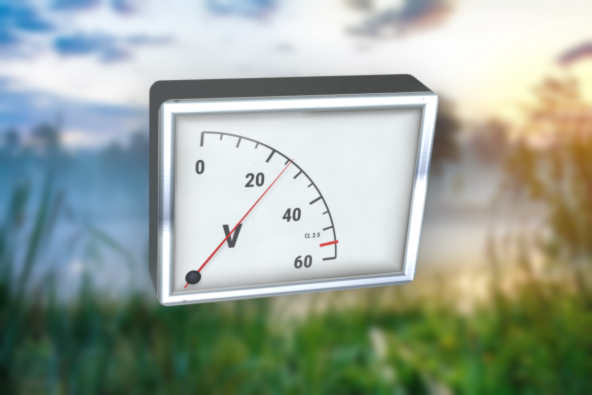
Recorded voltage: 25
